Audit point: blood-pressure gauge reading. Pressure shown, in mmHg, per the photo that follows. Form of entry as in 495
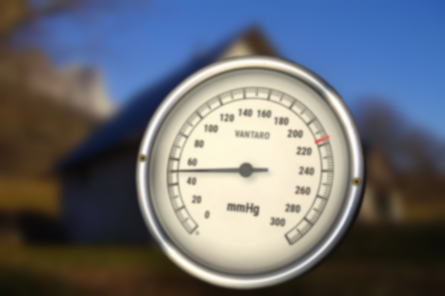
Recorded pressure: 50
